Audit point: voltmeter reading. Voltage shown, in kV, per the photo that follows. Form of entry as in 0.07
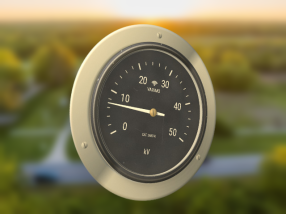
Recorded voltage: 7
